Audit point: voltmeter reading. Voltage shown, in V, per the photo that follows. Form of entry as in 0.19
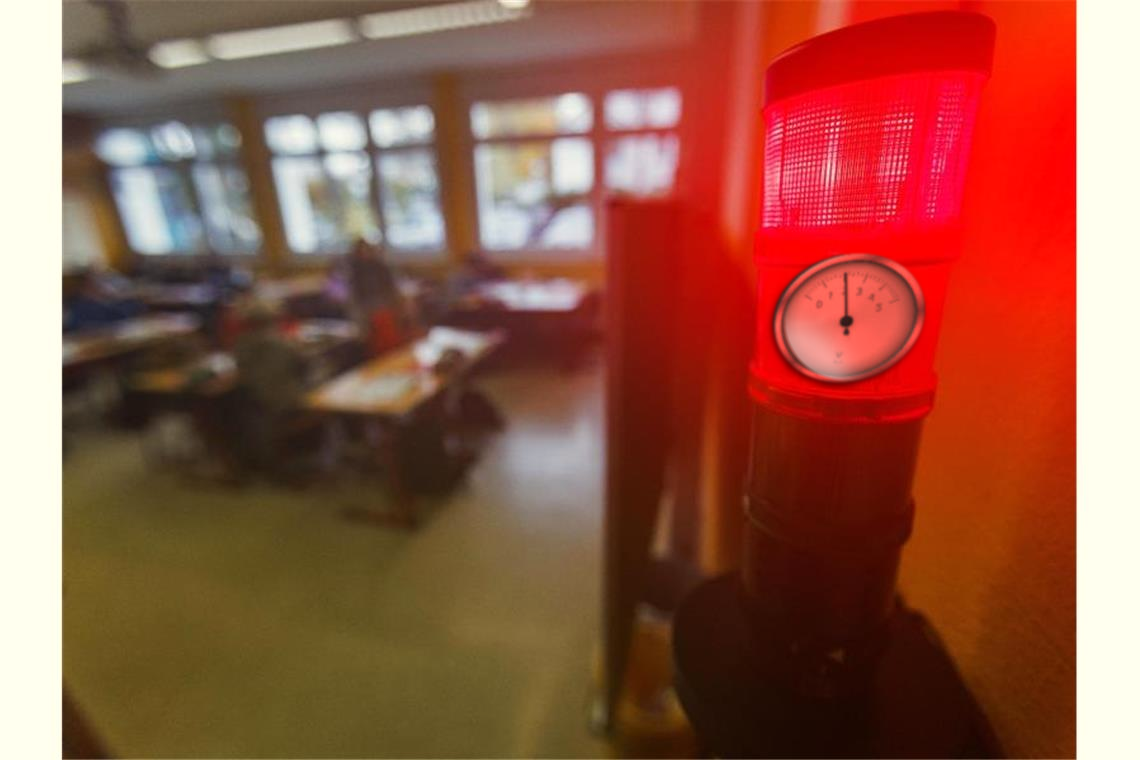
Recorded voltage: 2
